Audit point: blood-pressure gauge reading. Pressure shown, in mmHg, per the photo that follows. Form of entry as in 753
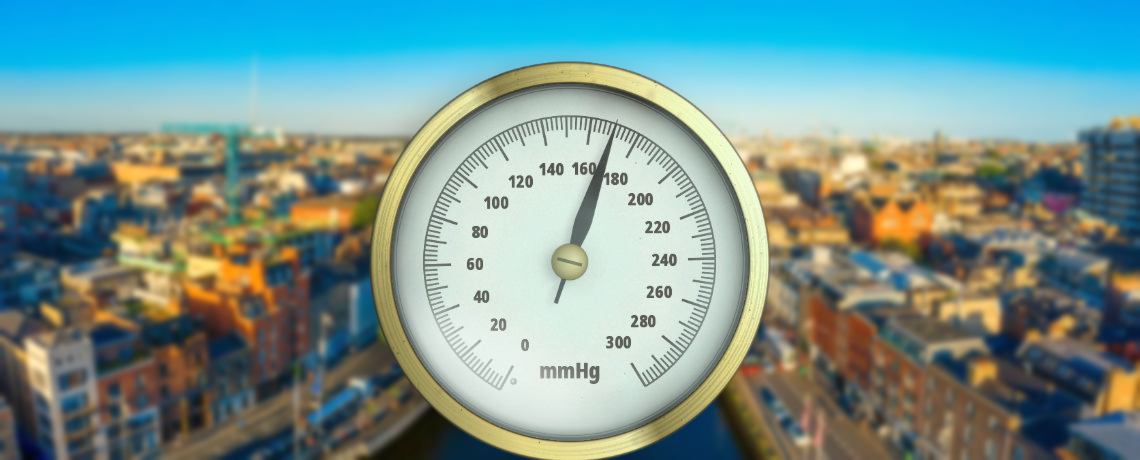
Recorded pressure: 170
